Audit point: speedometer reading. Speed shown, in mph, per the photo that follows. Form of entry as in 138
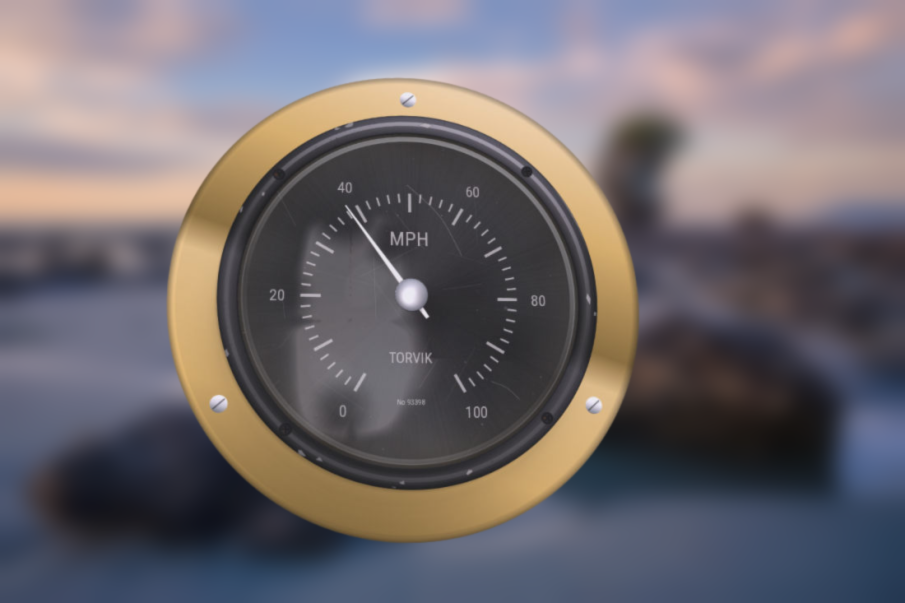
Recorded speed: 38
